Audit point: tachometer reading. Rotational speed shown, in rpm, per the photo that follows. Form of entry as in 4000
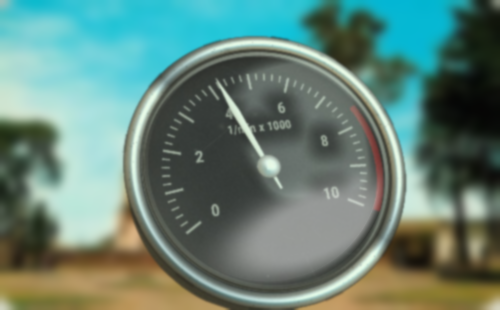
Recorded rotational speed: 4200
